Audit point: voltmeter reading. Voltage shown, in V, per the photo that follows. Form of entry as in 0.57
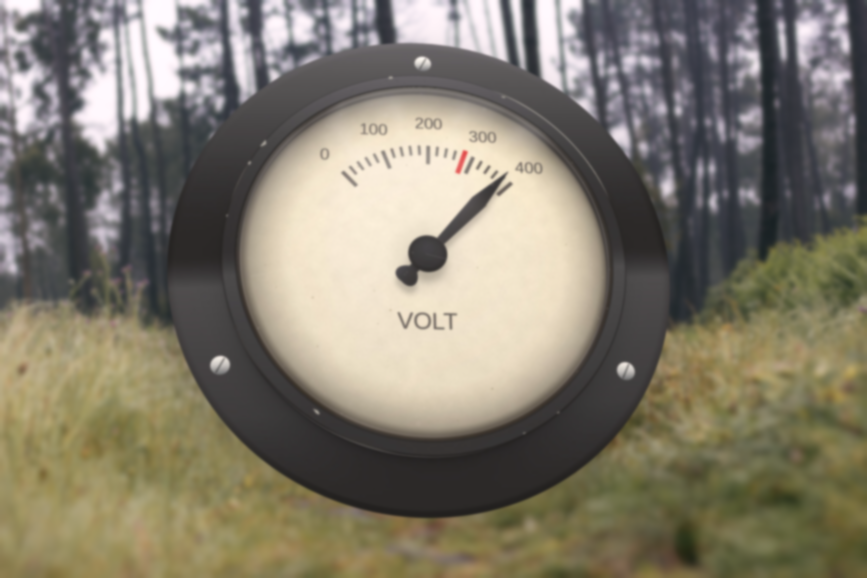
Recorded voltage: 380
